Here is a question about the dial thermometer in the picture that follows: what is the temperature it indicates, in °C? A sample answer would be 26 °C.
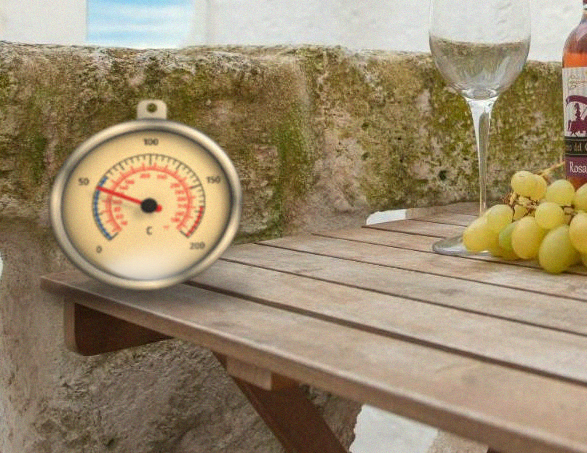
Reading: 50 °C
